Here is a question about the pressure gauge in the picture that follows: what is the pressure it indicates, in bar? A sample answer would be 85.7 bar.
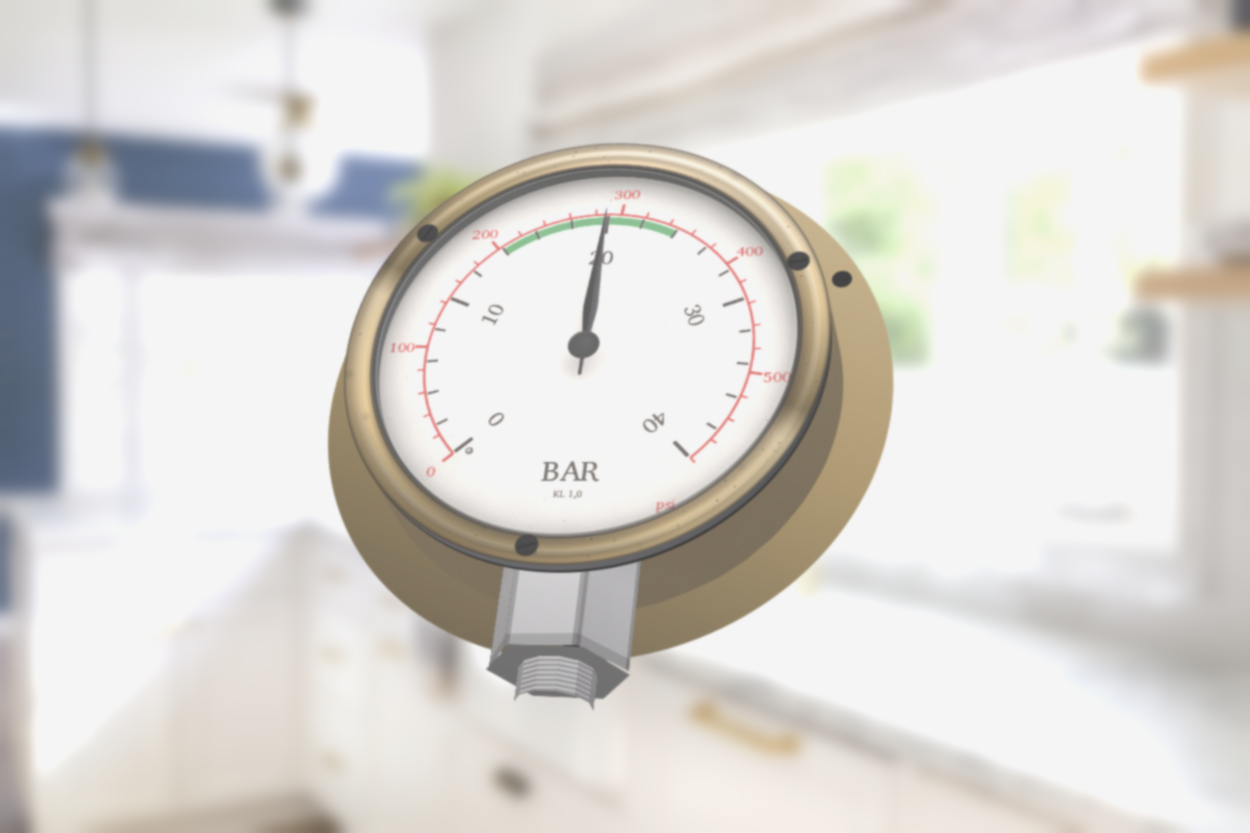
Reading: 20 bar
